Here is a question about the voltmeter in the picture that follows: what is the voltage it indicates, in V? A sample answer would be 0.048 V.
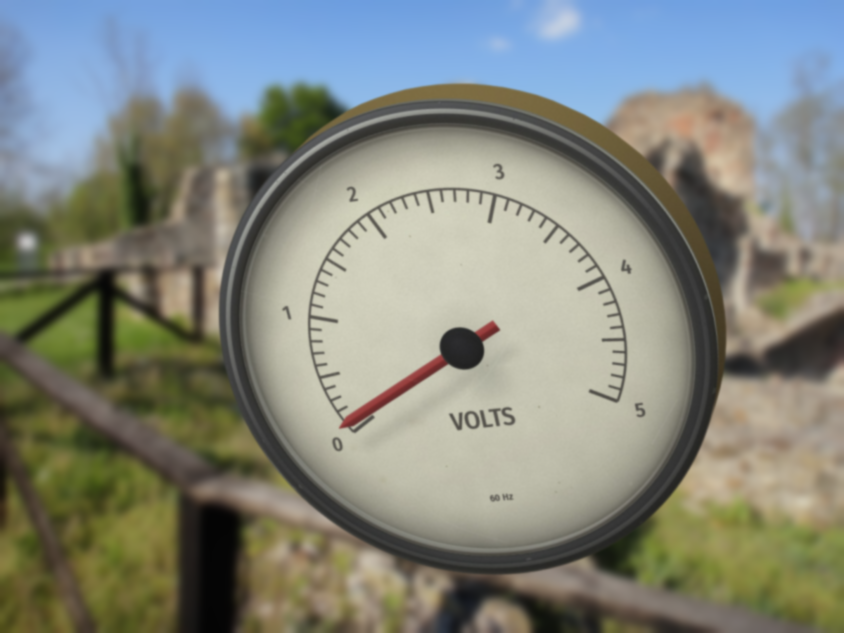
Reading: 0.1 V
